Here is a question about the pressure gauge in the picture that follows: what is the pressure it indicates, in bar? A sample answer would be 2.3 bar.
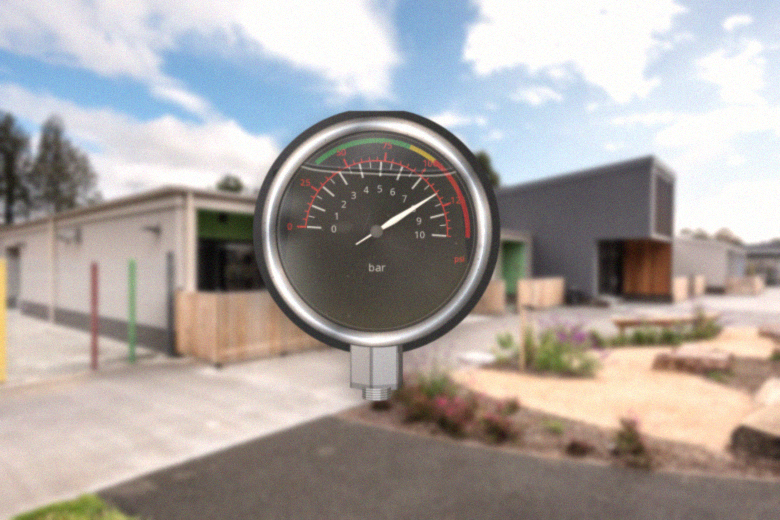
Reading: 8 bar
